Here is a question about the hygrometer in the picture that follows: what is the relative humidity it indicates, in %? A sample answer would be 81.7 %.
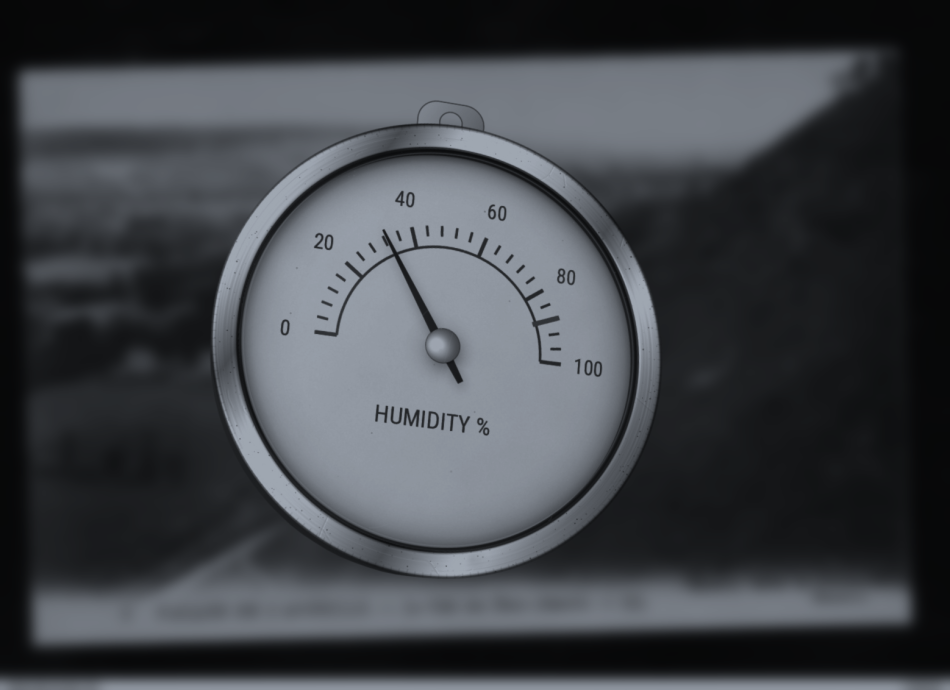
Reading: 32 %
